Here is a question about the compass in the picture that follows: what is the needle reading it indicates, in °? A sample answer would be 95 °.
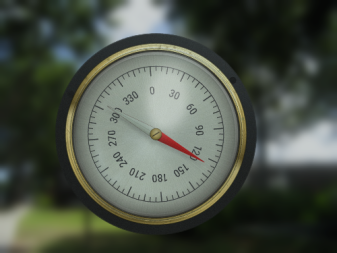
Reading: 125 °
